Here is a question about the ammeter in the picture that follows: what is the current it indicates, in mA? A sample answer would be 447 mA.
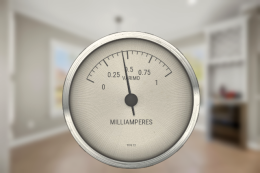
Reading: 0.45 mA
